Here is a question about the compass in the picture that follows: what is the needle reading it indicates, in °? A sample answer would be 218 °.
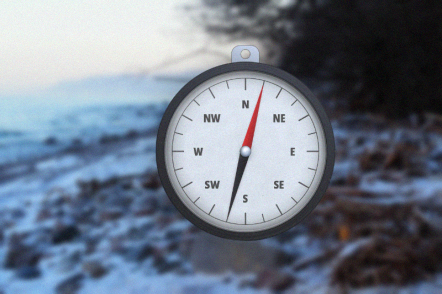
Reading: 15 °
